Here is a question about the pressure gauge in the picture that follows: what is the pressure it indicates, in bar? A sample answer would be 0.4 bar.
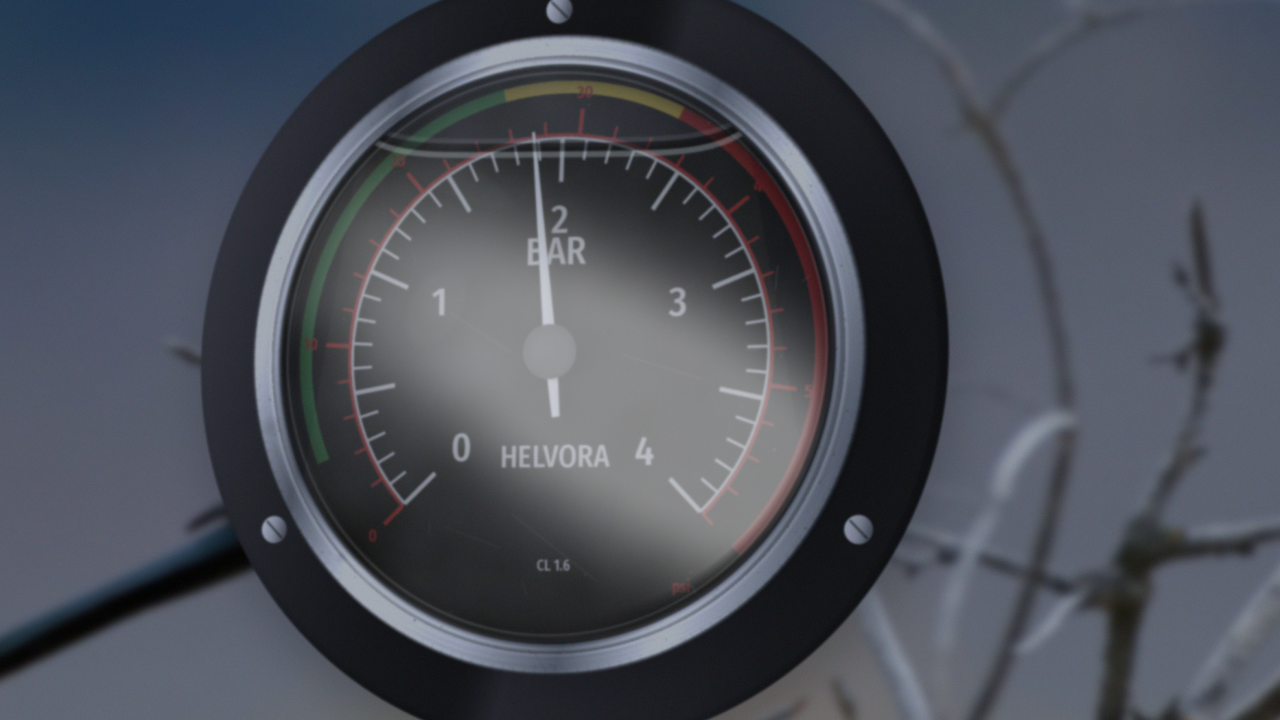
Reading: 1.9 bar
